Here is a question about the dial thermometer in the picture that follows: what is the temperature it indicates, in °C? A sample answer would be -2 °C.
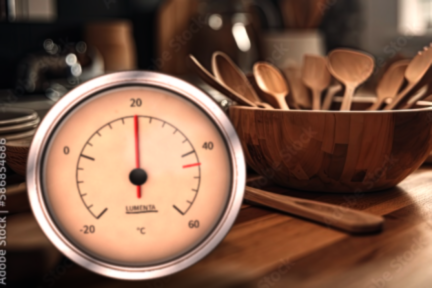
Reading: 20 °C
